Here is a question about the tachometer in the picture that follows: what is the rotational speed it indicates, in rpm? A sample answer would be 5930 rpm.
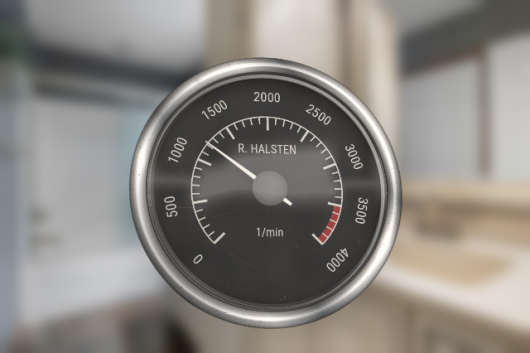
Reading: 1200 rpm
